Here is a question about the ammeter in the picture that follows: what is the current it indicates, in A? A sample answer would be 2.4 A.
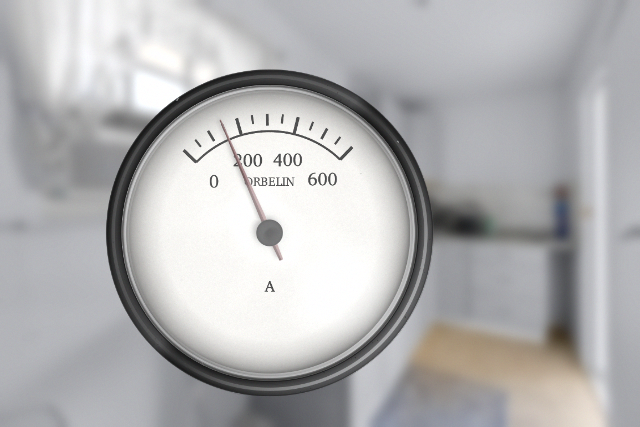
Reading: 150 A
